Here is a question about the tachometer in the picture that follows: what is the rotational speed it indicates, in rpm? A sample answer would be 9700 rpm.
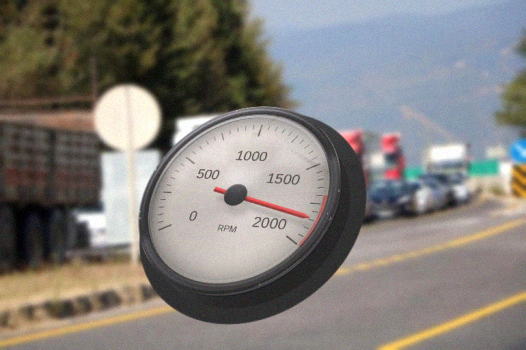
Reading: 1850 rpm
